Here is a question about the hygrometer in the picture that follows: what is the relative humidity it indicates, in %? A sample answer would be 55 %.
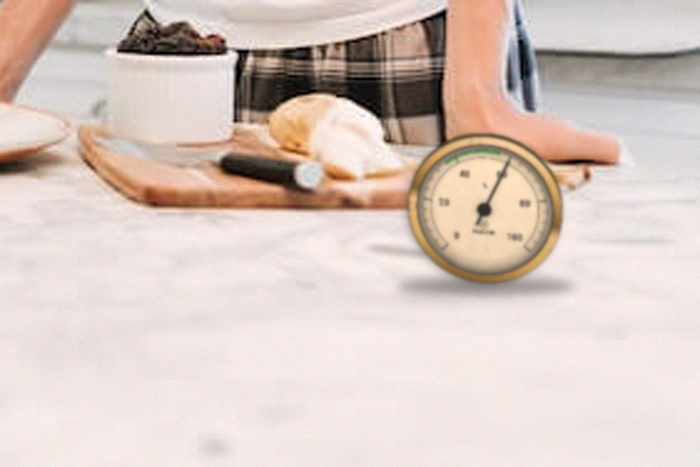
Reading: 60 %
